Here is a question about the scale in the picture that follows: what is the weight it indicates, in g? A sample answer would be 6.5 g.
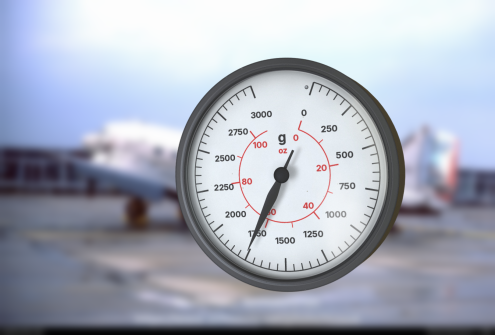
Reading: 1750 g
